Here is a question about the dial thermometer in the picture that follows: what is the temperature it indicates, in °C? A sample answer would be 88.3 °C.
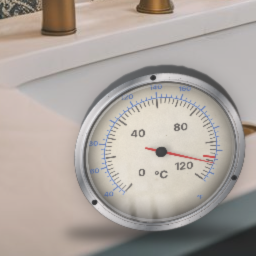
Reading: 110 °C
